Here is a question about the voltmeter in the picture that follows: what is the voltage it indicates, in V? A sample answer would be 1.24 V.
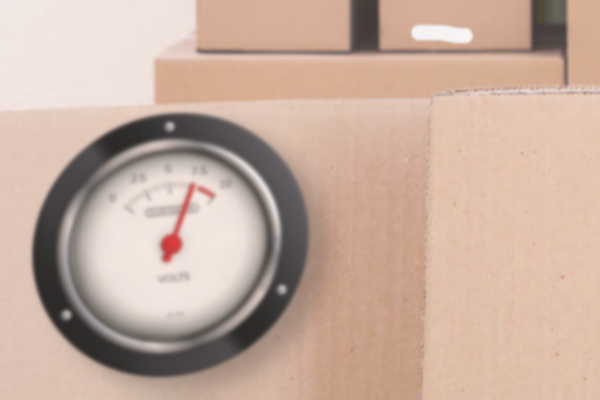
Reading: 7.5 V
